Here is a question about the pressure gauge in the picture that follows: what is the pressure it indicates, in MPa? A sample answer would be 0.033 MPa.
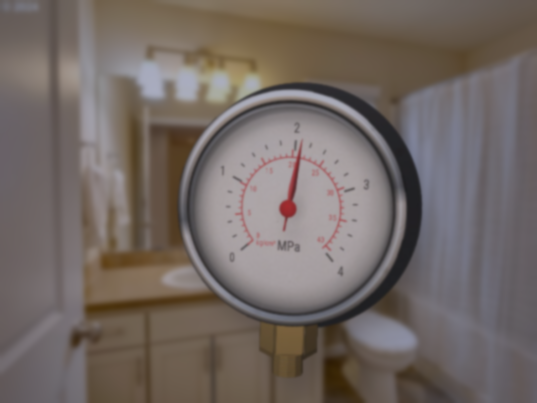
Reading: 2.1 MPa
